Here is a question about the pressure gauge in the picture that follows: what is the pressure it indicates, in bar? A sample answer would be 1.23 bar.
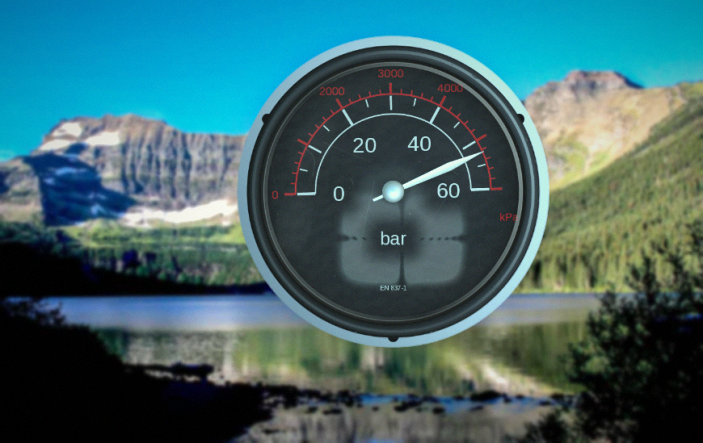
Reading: 52.5 bar
